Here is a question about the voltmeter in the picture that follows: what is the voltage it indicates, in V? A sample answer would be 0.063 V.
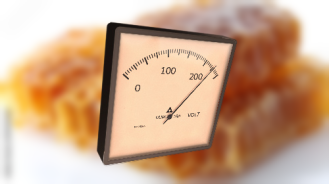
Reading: 225 V
